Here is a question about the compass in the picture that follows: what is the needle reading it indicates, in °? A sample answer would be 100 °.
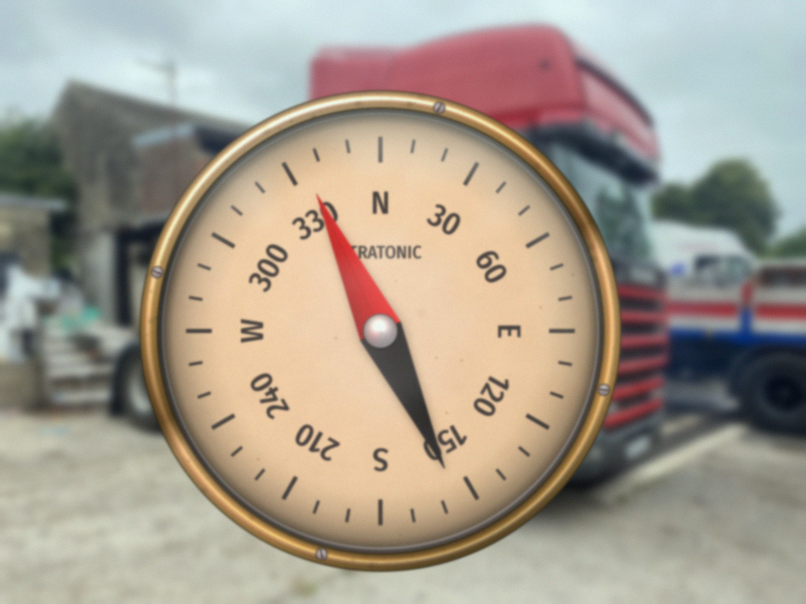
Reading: 335 °
